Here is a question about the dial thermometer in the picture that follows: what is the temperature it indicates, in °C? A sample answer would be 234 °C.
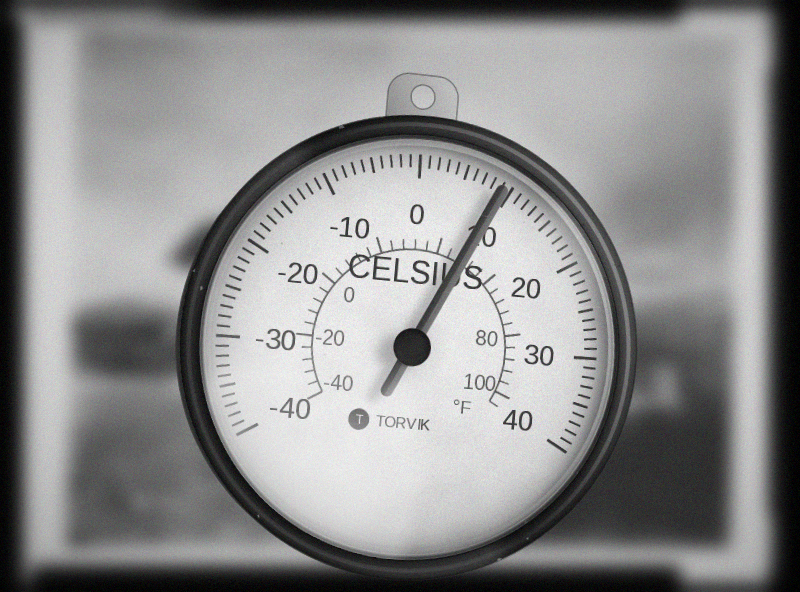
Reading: 9 °C
